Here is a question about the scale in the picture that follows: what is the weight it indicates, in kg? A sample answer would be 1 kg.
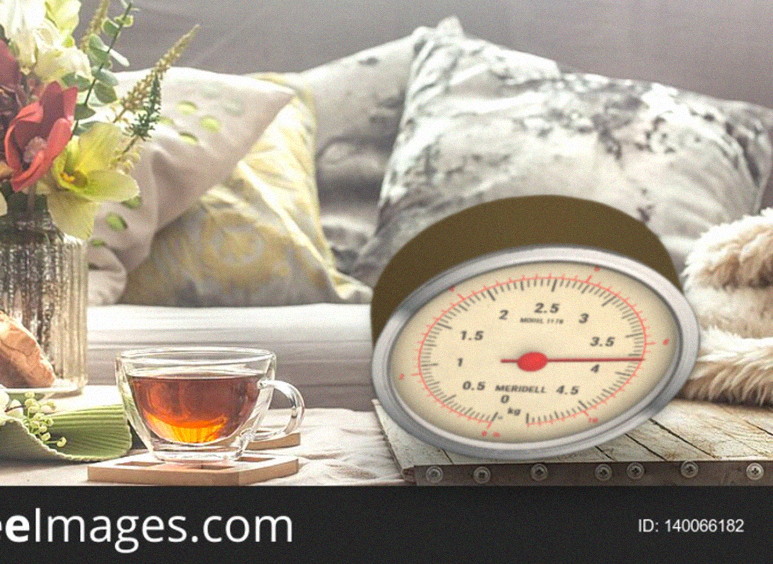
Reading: 3.75 kg
